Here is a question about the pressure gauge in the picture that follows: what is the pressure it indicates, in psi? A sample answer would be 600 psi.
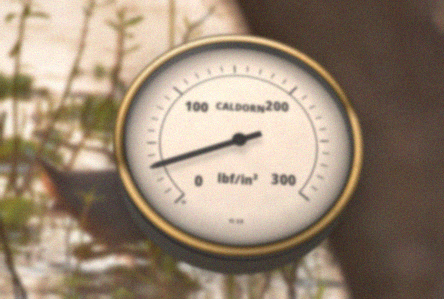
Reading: 30 psi
